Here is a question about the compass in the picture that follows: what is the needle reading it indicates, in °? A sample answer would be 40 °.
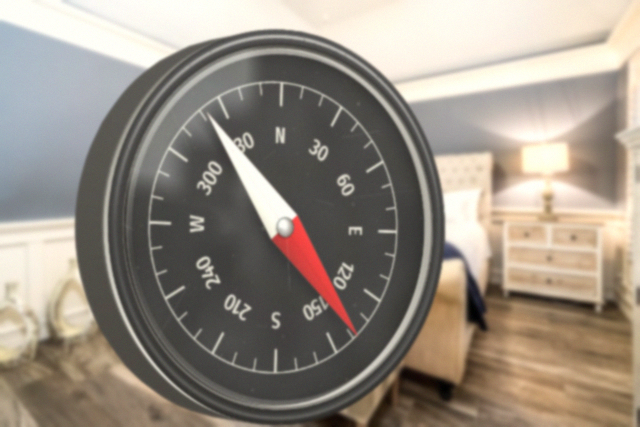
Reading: 140 °
